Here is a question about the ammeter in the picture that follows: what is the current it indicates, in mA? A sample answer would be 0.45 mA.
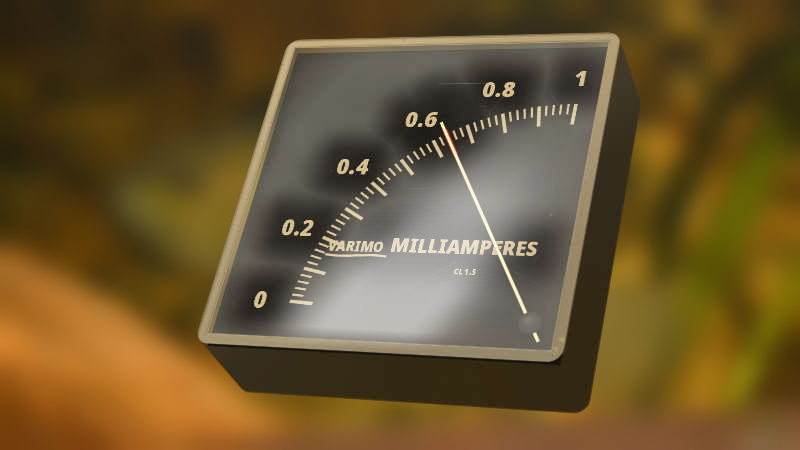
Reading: 0.64 mA
